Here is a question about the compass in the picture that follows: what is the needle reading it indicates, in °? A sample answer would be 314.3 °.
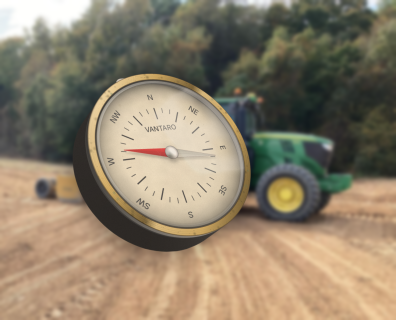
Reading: 280 °
